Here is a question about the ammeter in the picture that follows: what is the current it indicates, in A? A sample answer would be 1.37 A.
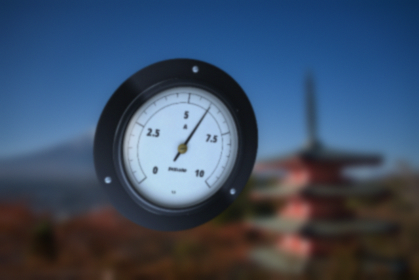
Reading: 6 A
